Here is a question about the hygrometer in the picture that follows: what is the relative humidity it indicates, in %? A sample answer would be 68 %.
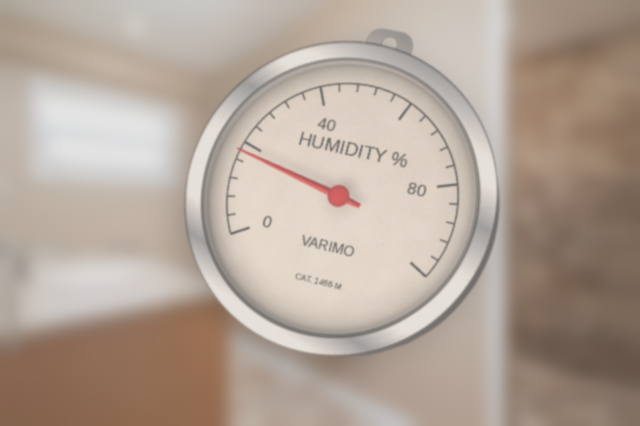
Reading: 18 %
